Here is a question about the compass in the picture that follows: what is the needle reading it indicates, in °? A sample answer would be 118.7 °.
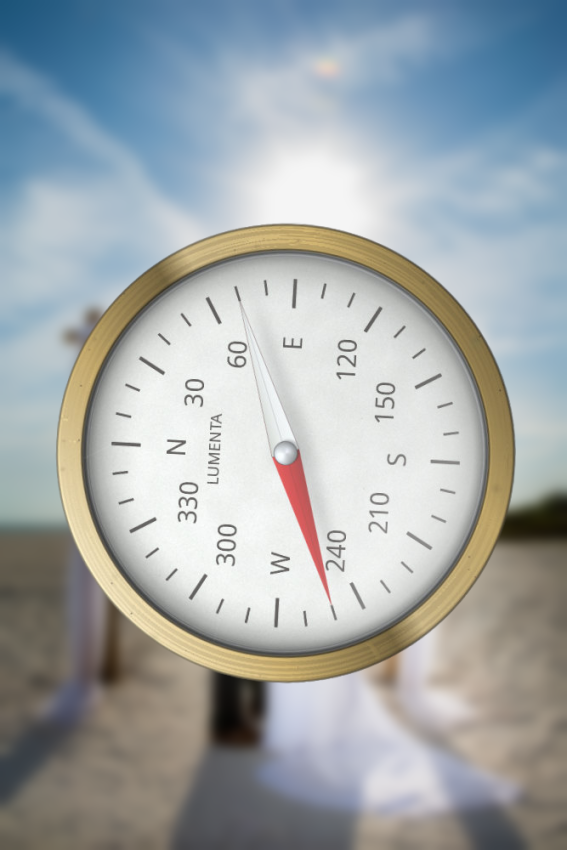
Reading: 250 °
